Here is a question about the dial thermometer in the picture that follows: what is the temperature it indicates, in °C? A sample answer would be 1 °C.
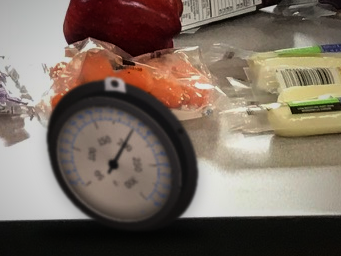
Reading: 200 °C
